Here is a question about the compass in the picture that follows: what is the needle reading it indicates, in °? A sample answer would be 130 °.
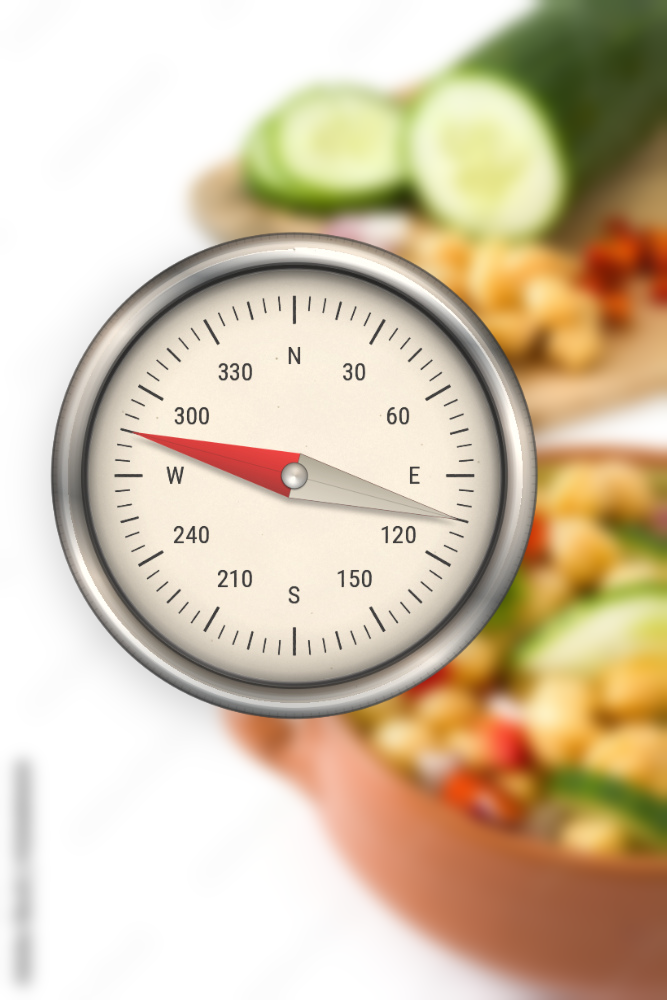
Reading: 285 °
